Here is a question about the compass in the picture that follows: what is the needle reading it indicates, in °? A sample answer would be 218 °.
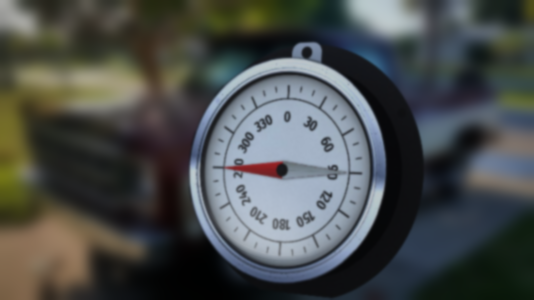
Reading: 270 °
